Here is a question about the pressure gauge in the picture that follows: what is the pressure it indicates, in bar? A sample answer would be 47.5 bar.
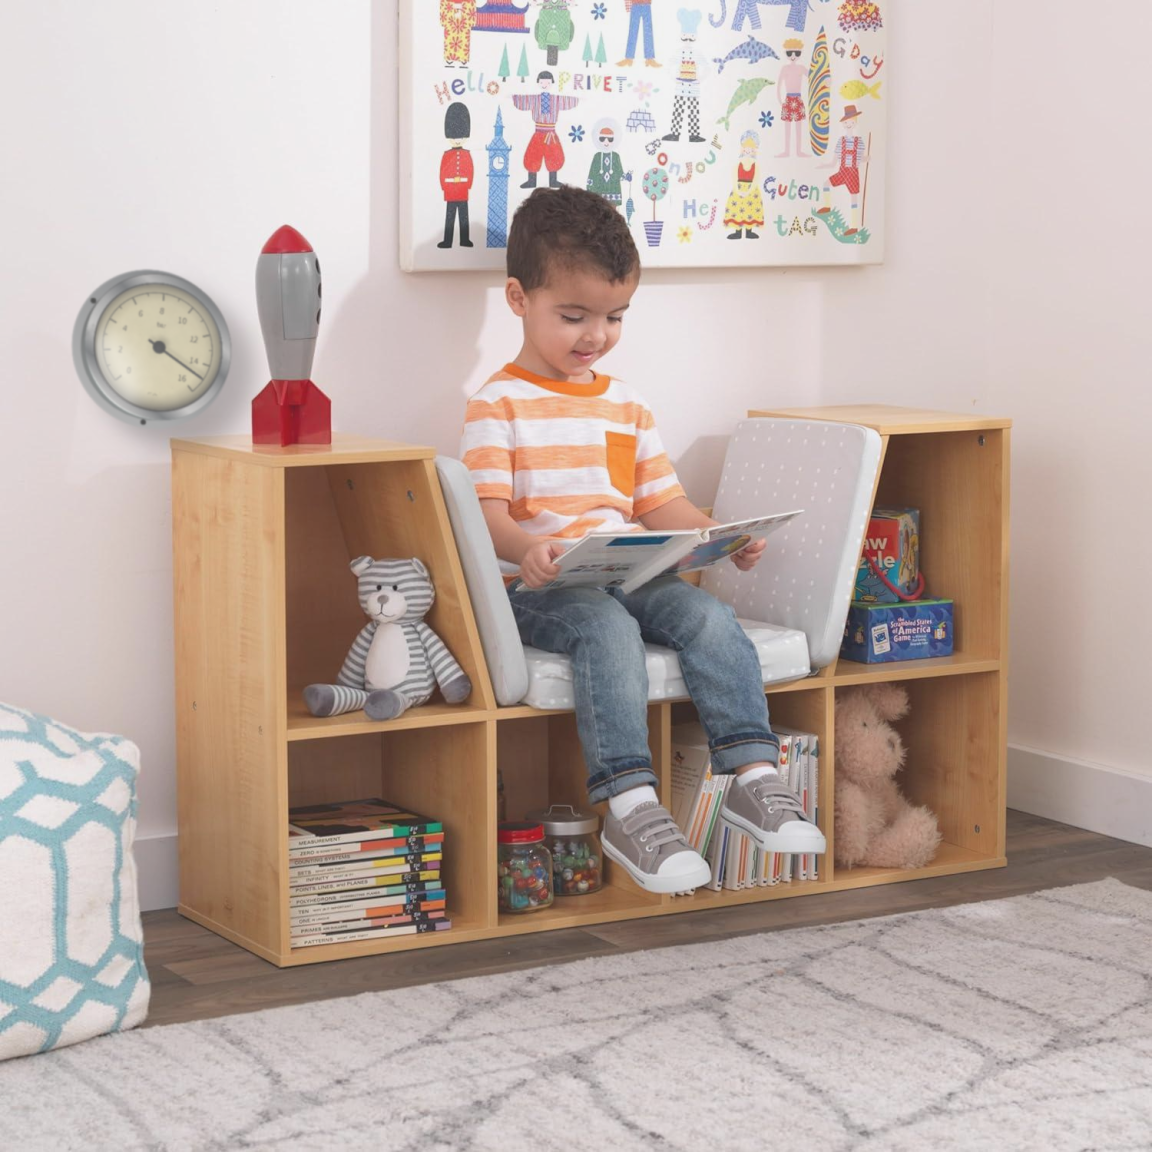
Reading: 15 bar
